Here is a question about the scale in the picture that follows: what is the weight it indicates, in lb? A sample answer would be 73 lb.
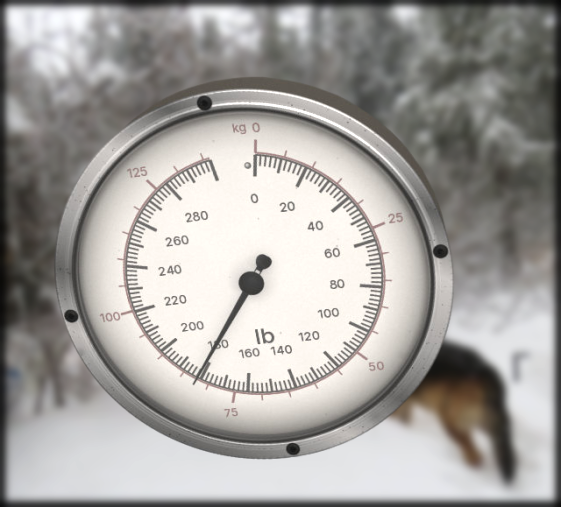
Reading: 182 lb
